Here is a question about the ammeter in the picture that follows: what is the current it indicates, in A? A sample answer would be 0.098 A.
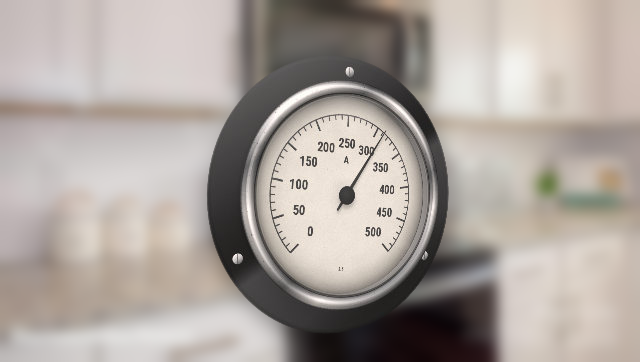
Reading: 310 A
